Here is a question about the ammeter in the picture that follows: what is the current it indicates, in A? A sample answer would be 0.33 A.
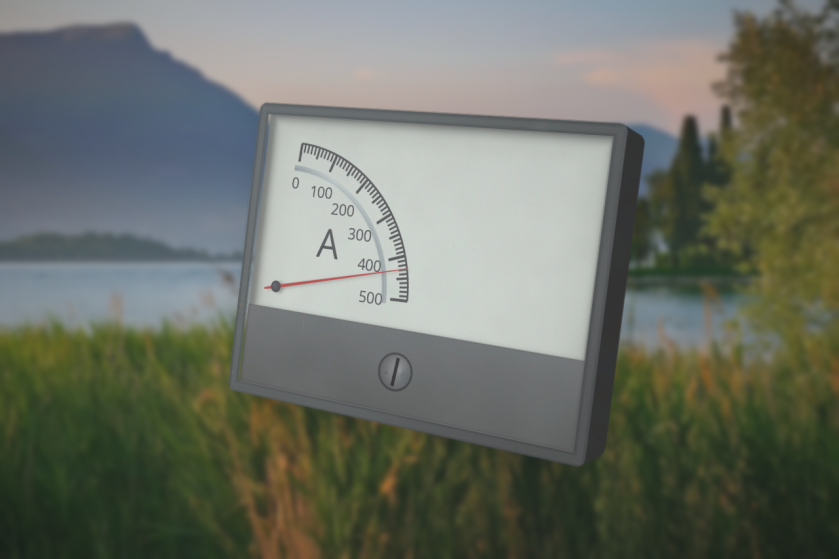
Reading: 430 A
